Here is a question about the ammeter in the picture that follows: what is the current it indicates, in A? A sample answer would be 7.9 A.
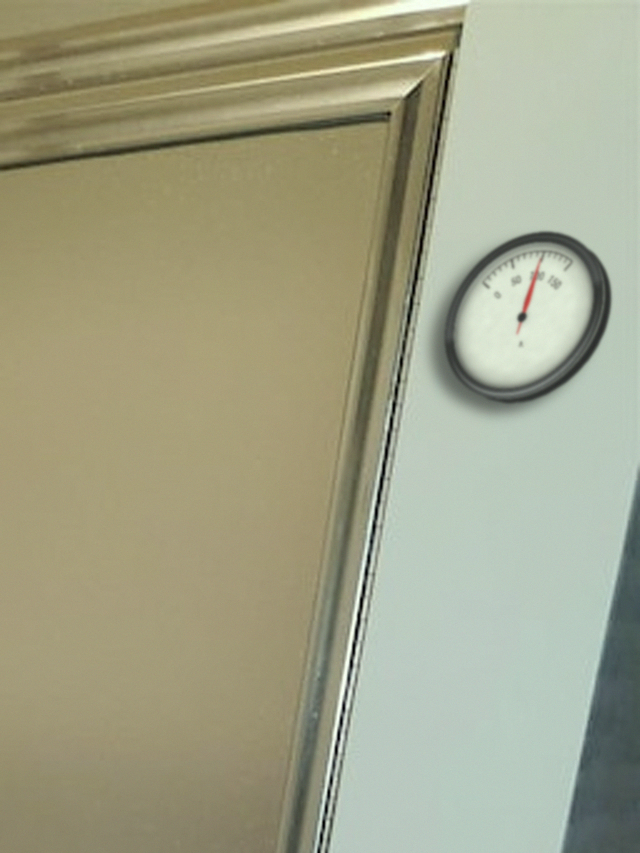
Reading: 100 A
